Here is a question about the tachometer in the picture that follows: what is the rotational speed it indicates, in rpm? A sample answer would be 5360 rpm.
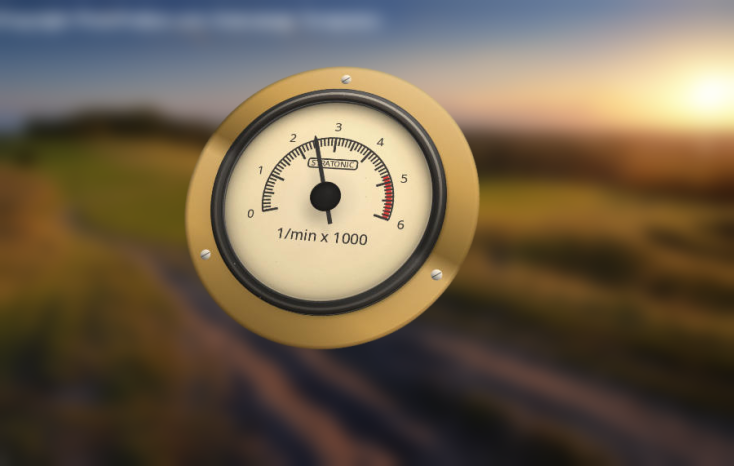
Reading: 2500 rpm
